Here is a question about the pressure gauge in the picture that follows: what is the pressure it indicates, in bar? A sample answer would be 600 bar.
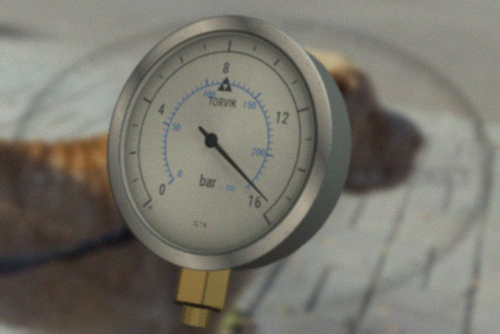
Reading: 15.5 bar
